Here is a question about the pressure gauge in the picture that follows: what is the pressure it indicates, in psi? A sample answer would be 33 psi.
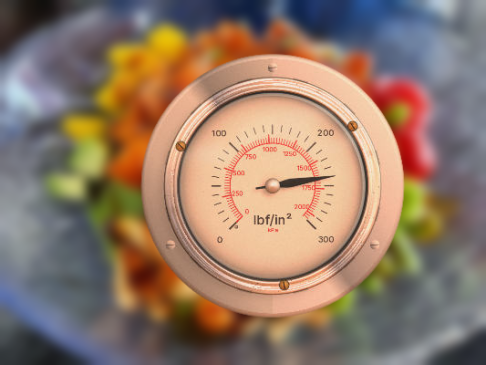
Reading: 240 psi
